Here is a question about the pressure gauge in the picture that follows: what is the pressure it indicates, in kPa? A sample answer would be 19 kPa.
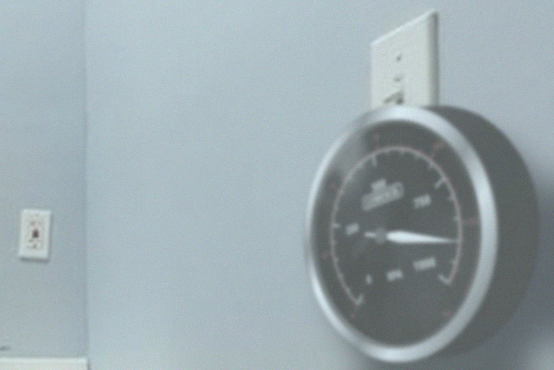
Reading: 900 kPa
